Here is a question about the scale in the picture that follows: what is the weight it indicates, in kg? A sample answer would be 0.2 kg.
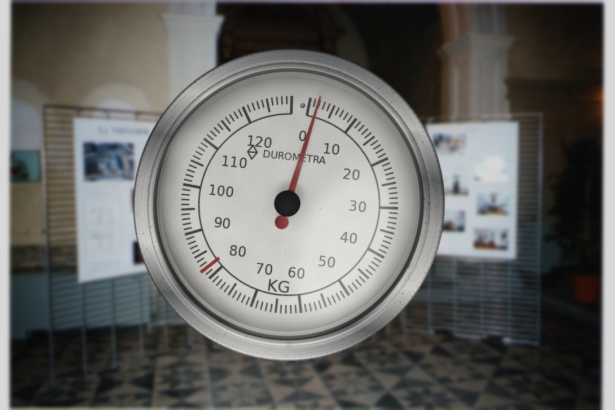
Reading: 2 kg
